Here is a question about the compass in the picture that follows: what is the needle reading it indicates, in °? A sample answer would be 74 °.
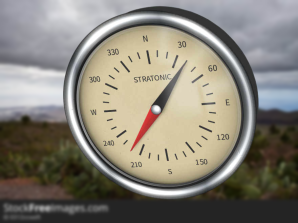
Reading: 220 °
